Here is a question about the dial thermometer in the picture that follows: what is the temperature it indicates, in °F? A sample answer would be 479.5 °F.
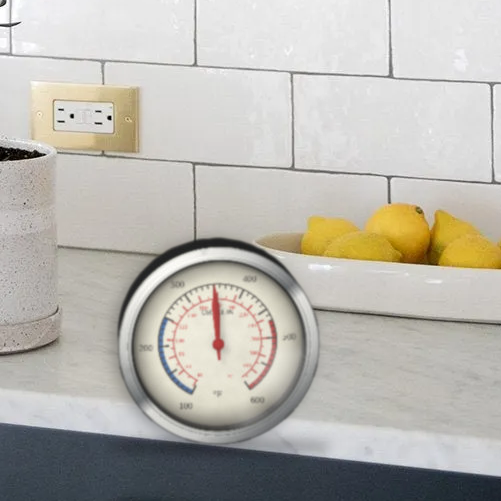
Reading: 350 °F
